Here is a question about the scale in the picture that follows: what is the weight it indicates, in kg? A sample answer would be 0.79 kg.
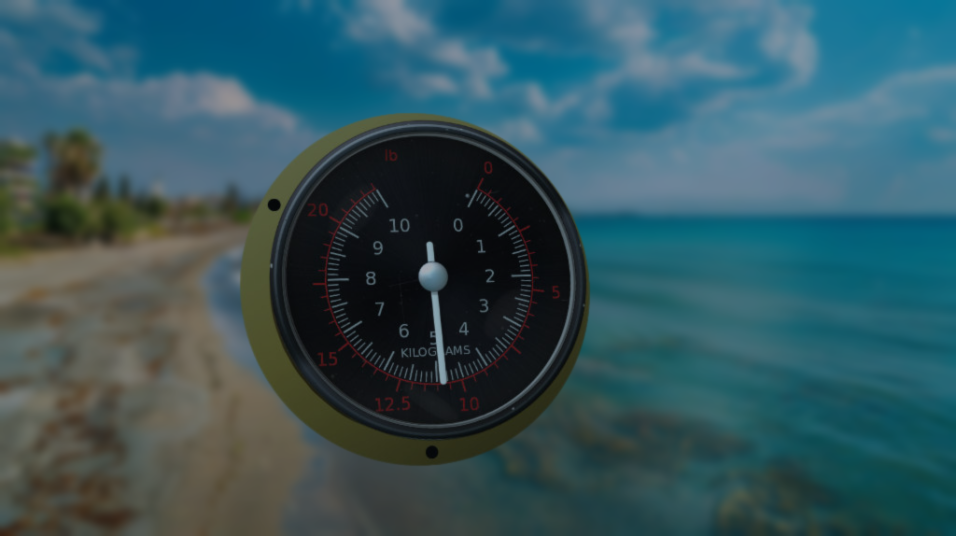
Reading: 4.9 kg
